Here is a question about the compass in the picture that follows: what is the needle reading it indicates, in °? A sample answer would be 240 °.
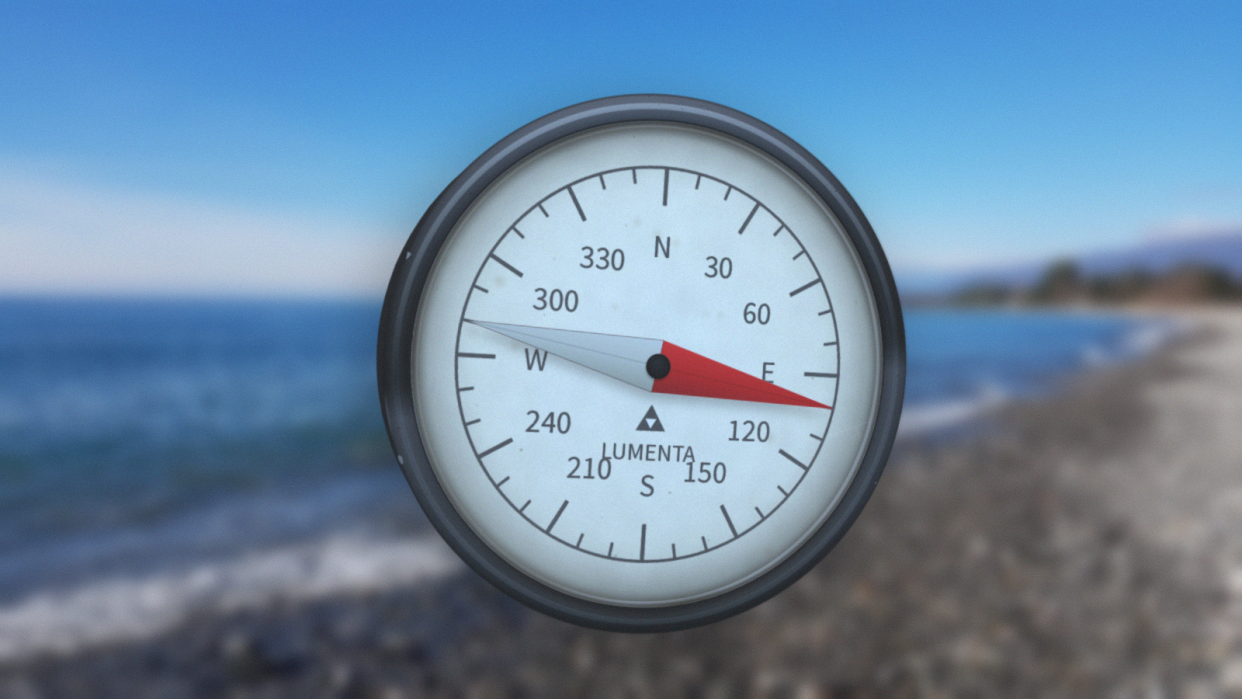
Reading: 100 °
